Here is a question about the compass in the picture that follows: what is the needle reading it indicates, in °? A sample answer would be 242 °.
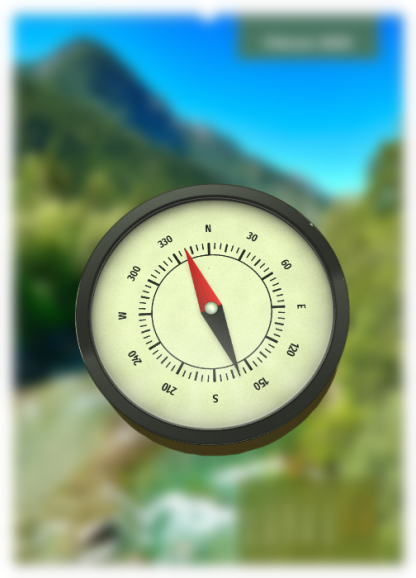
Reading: 340 °
